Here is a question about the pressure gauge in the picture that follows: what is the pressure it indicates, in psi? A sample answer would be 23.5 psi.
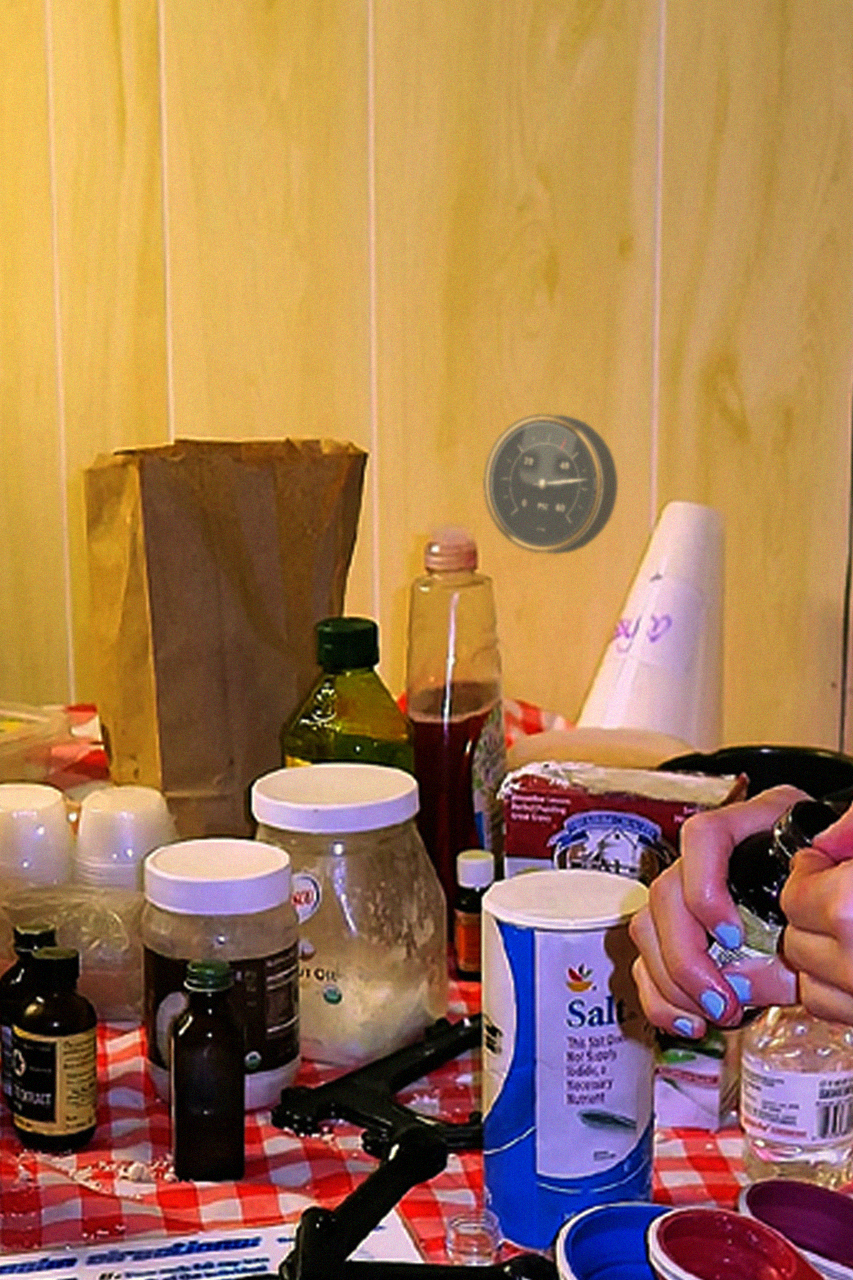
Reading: 47.5 psi
